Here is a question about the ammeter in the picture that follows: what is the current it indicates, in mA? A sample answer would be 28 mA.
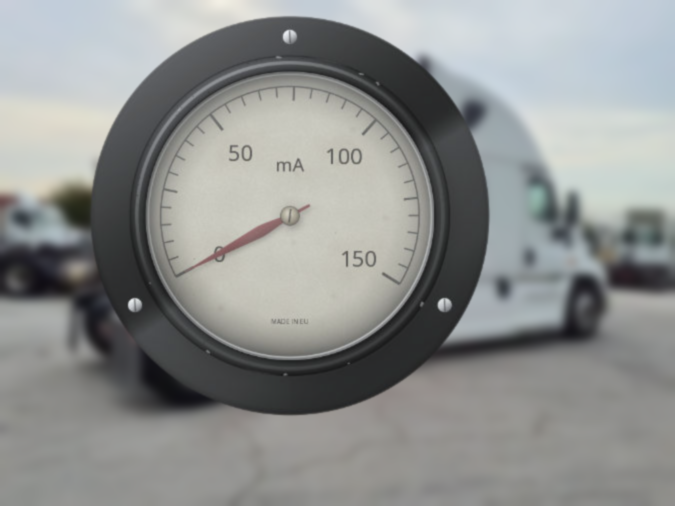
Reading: 0 mA
